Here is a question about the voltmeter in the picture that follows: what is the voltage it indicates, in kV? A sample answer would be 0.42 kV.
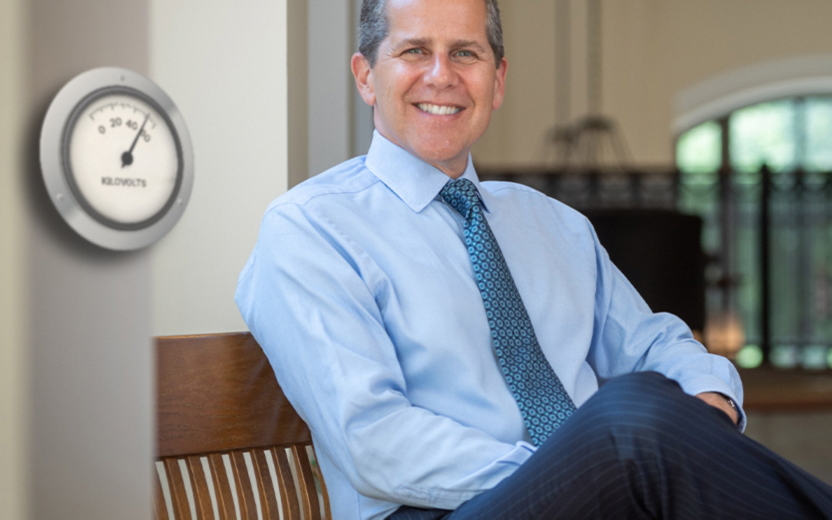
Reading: 50 kV
